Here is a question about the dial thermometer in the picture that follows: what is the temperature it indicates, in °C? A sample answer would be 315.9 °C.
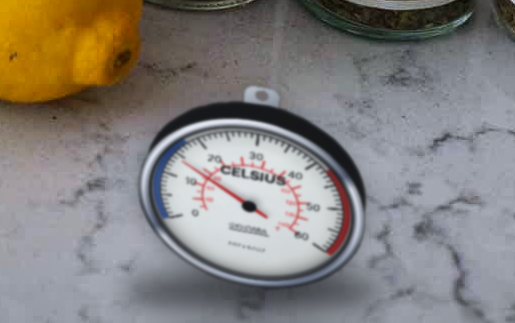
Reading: 15 °C
